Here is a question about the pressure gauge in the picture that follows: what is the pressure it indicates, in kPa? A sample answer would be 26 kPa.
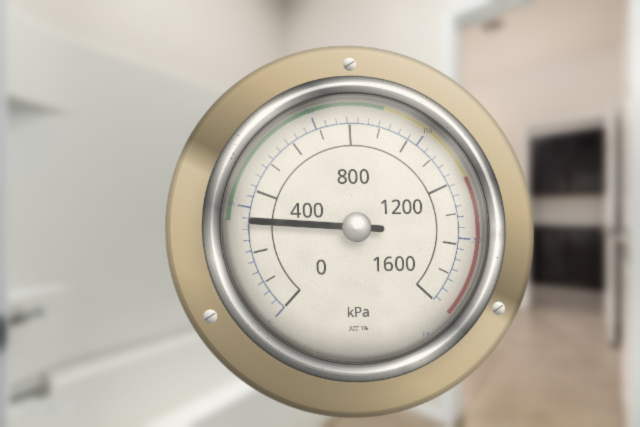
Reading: 300 kPa
